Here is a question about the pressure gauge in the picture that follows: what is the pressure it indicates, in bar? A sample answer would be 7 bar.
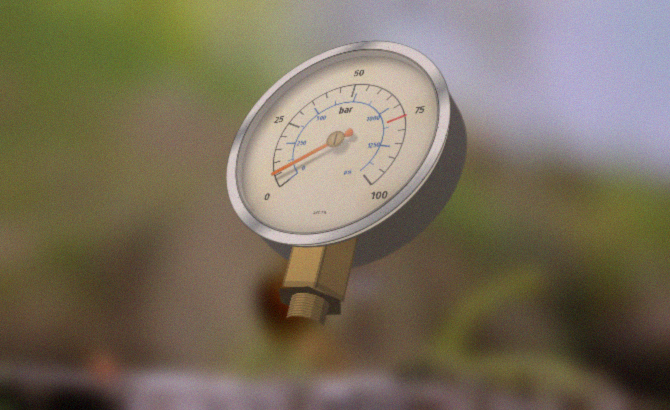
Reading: 5 bar
